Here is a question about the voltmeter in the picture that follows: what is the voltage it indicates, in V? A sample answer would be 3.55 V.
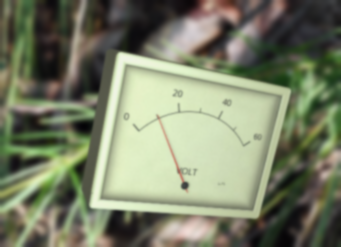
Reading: 10 V
